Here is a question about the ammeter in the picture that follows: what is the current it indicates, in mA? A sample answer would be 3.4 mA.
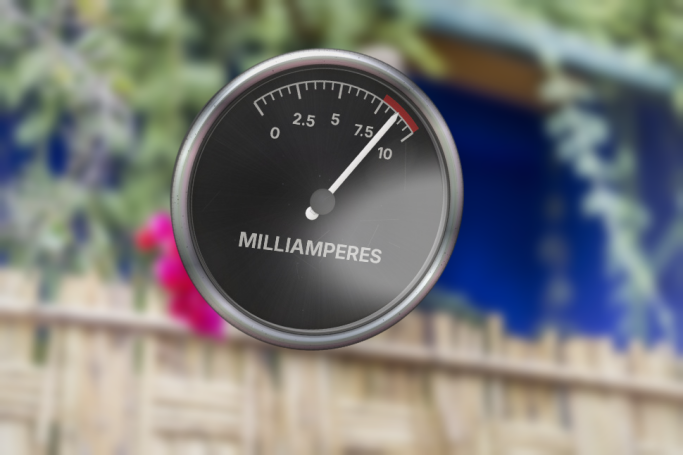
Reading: 8.5 mA
